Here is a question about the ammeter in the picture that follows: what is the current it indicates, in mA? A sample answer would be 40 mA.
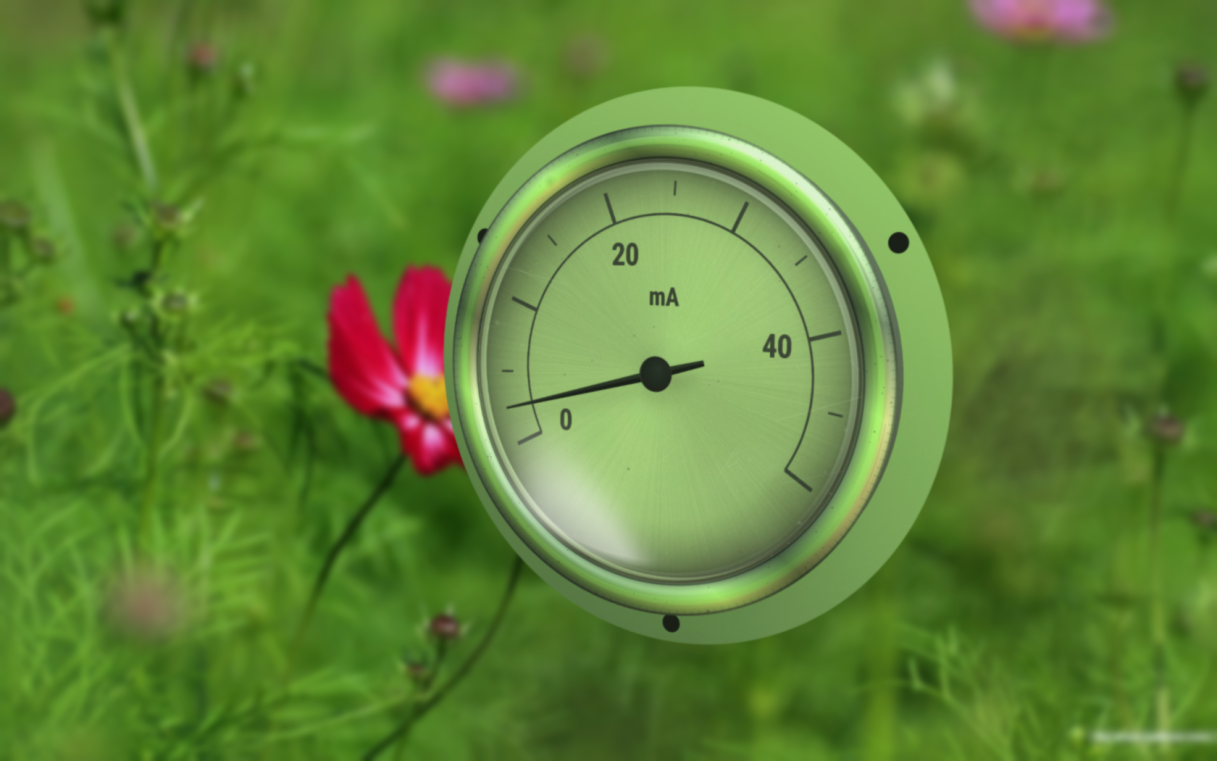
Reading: 2.5 mA
